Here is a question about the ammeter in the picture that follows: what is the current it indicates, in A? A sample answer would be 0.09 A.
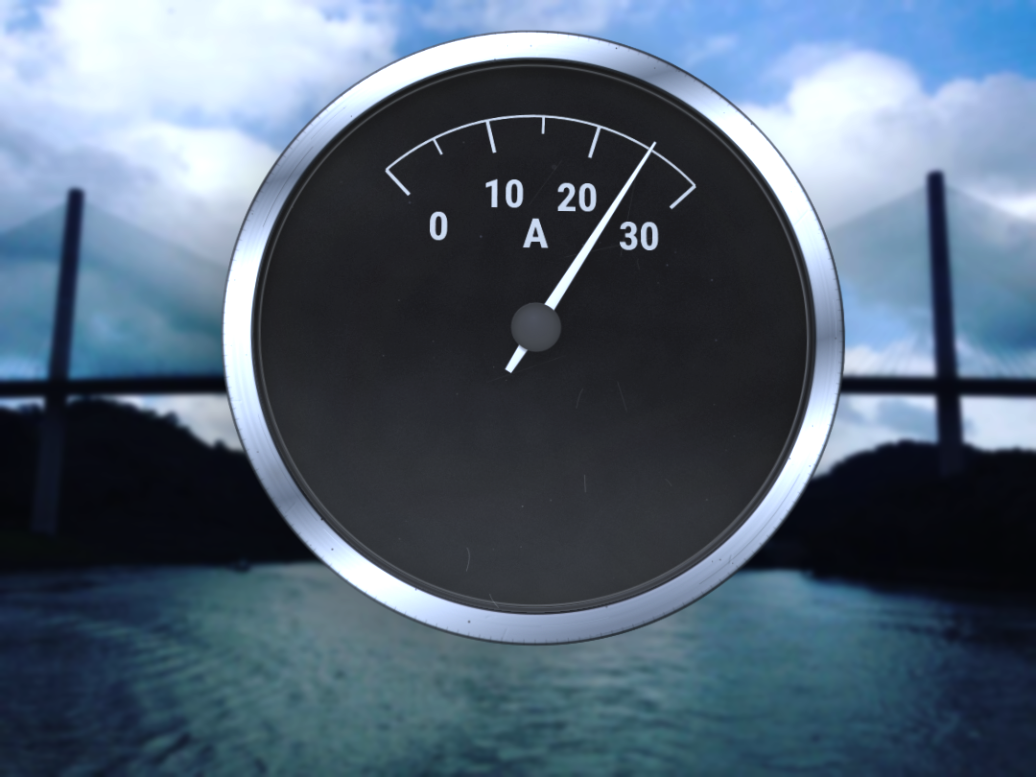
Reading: 25 A
